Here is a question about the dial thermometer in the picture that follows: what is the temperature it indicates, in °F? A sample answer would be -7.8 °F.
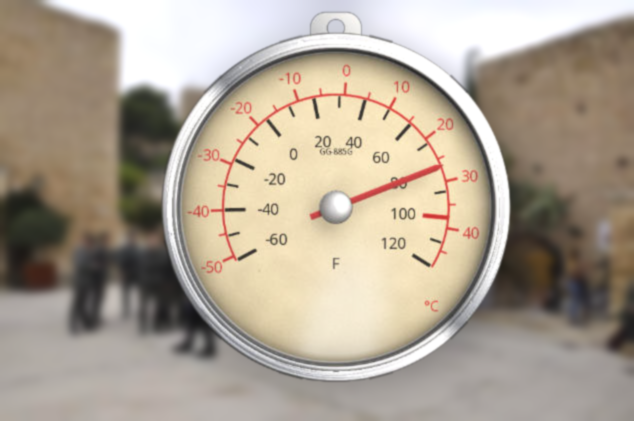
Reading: 80 °F
